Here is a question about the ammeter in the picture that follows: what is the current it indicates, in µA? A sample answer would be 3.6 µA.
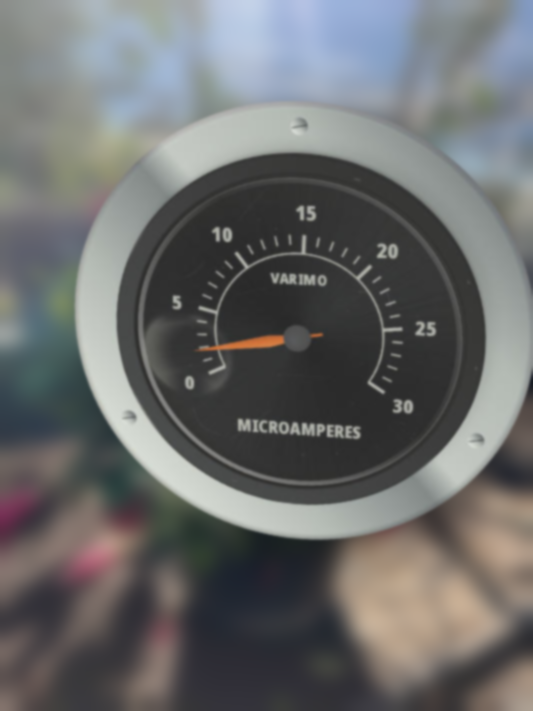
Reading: 2 µA
